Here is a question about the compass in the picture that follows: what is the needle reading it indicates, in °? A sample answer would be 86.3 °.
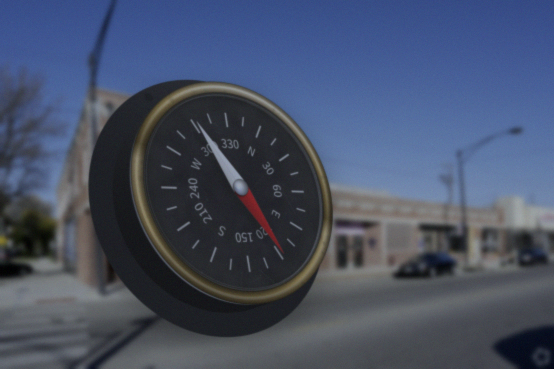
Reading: 120 °
